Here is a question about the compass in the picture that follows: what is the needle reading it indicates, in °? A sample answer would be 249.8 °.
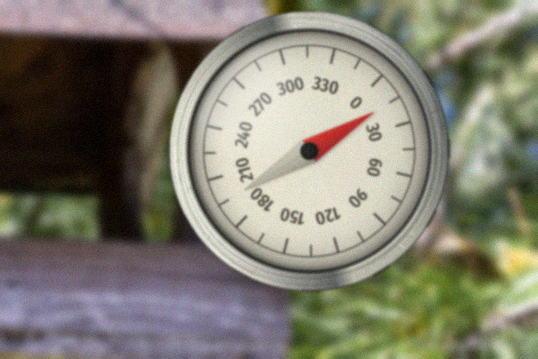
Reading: 15 °
